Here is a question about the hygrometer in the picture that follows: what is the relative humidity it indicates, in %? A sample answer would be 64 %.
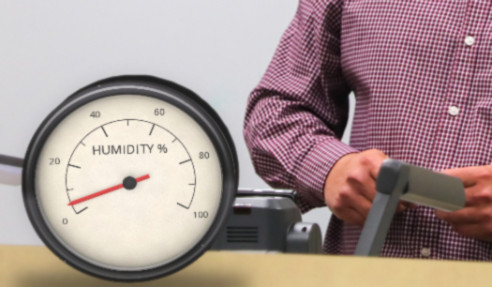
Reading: 5 %
